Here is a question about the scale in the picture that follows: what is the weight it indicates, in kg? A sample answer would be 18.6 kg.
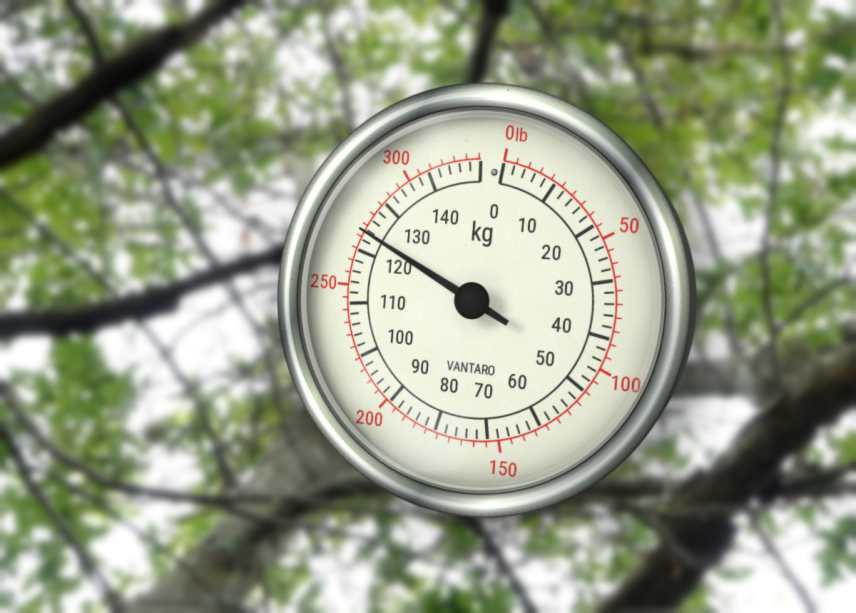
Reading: 124 kg
